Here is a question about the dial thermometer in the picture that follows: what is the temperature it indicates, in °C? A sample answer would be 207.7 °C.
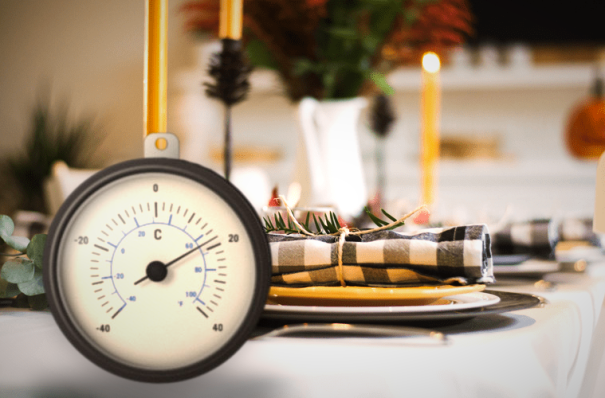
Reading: 18 °C
